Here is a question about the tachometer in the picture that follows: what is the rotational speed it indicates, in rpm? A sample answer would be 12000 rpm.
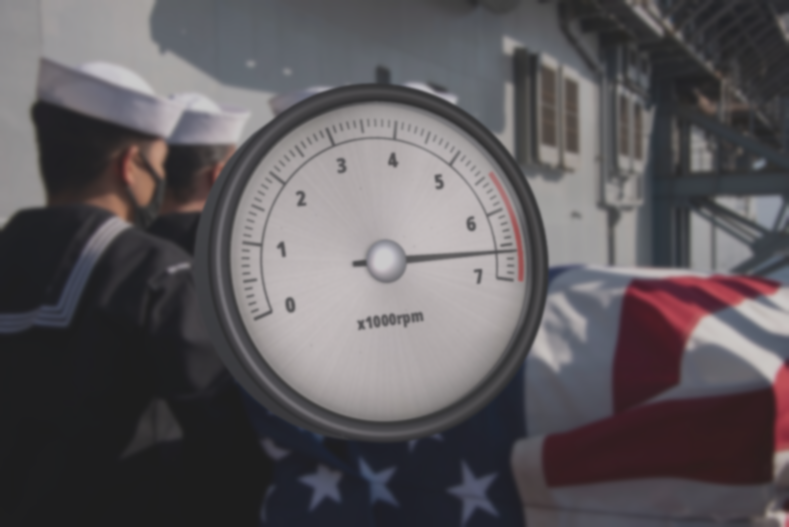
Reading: 6600 rpm
